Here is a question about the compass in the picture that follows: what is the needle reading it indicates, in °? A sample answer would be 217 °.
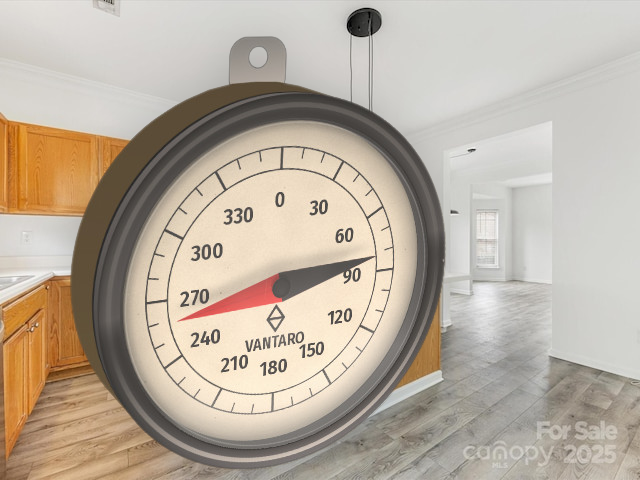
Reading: 260 °
